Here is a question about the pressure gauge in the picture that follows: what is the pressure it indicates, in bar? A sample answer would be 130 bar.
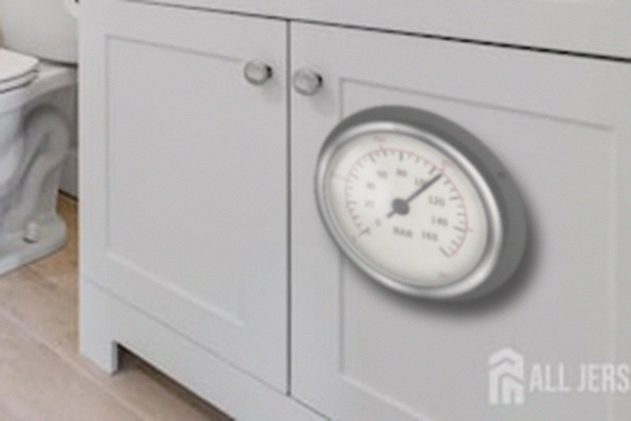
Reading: 105 bar
